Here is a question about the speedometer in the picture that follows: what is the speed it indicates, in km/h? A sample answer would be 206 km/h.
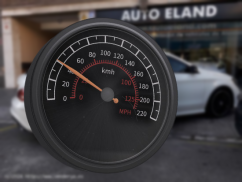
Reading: 40 km/h
